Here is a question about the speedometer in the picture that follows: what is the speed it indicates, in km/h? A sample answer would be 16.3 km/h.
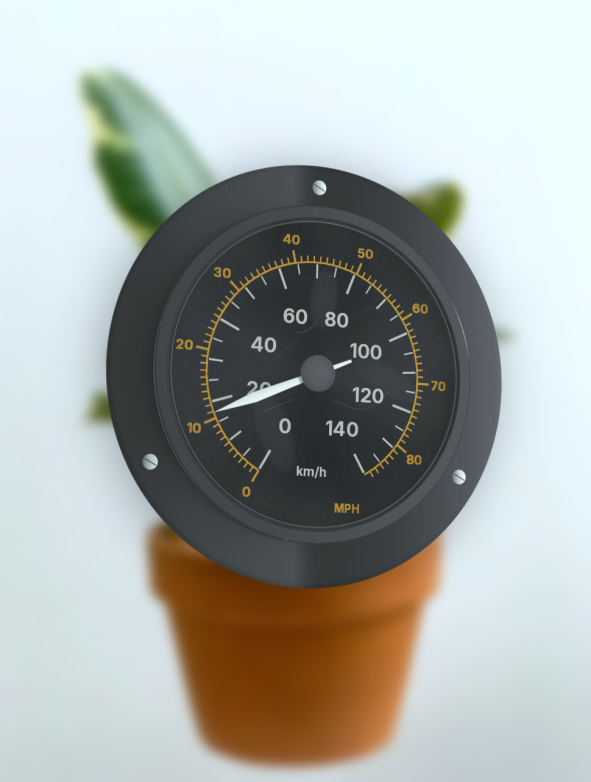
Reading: 17.5 km/h
